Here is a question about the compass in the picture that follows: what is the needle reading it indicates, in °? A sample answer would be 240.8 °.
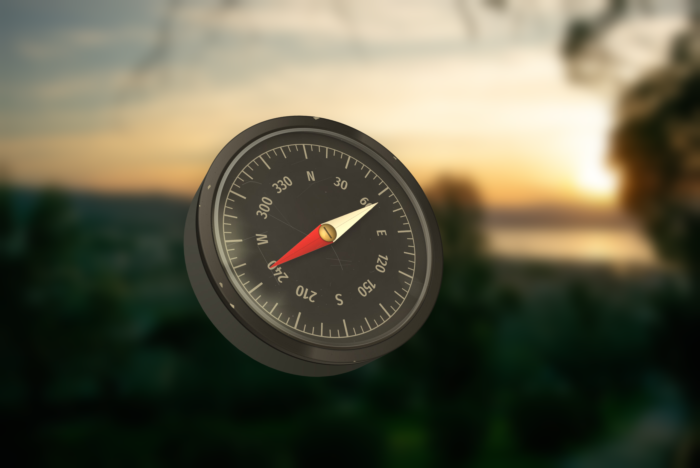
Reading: 245 °
